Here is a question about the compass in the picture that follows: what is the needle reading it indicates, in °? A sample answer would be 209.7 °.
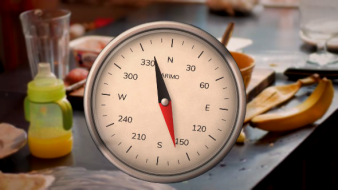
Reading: 160 °
